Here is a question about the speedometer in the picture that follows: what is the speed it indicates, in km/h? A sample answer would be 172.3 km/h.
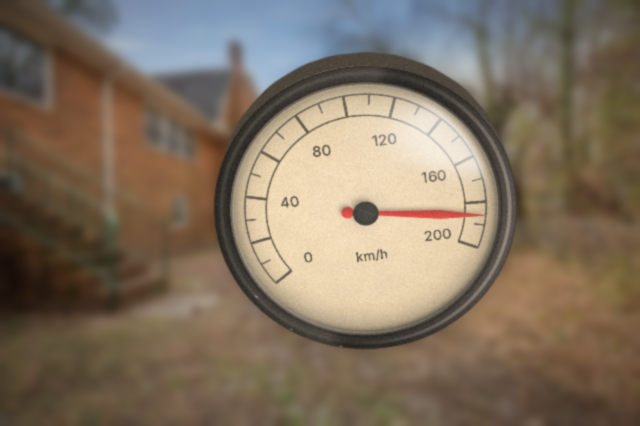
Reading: 185 km/h
